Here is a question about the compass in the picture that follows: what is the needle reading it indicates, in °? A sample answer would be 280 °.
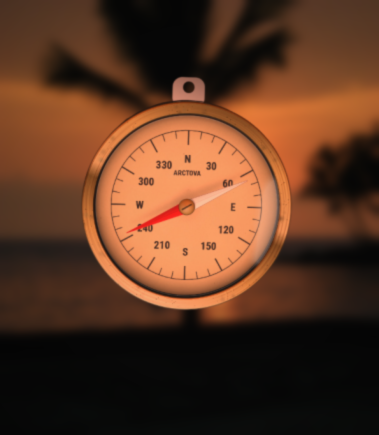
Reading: 245 °
